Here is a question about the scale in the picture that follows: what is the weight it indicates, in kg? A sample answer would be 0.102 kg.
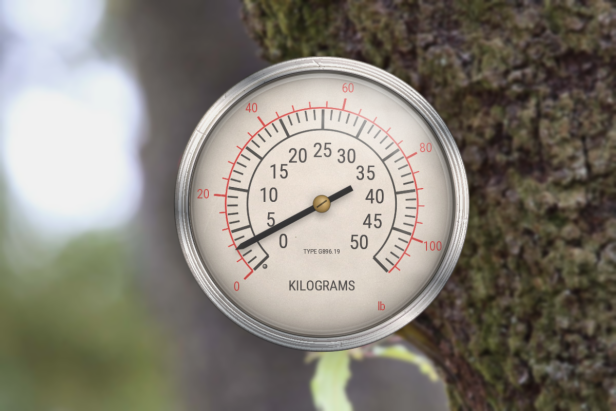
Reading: 3 kg
